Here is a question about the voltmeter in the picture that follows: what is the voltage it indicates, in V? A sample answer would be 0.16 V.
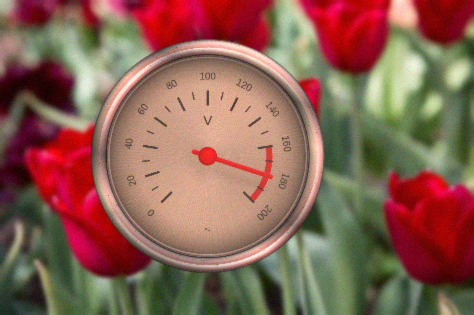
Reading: 180 V
